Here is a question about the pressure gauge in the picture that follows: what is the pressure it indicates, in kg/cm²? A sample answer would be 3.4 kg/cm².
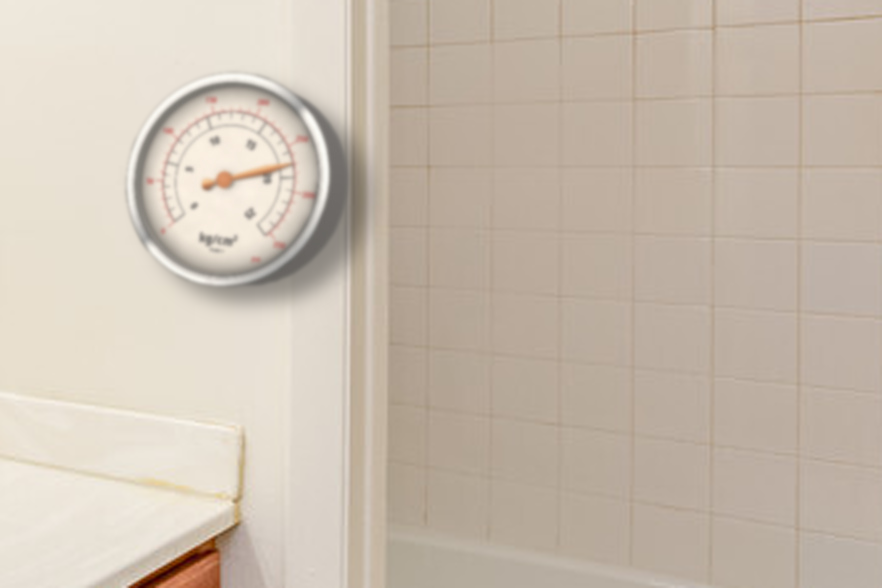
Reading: 19 kg/cm²
